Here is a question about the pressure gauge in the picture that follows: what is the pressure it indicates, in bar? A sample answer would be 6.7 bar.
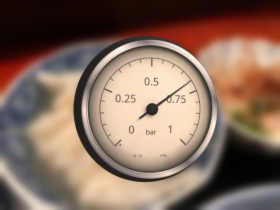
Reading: 0.7 bar
